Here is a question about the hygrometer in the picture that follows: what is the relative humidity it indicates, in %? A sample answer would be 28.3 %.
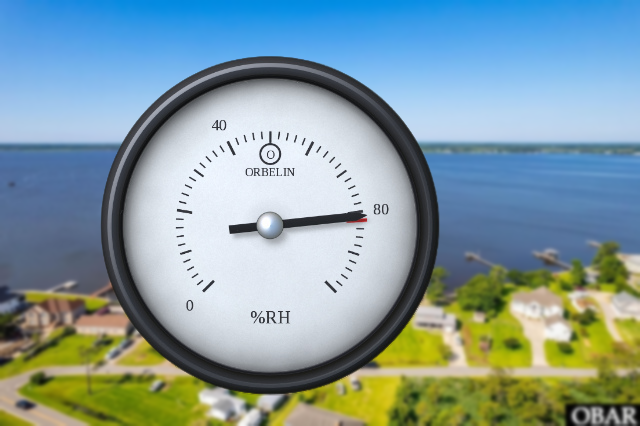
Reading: 81 %
